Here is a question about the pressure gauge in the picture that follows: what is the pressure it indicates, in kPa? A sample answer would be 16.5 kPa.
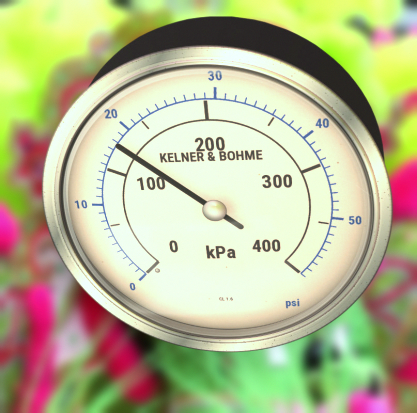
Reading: 125 kPa
